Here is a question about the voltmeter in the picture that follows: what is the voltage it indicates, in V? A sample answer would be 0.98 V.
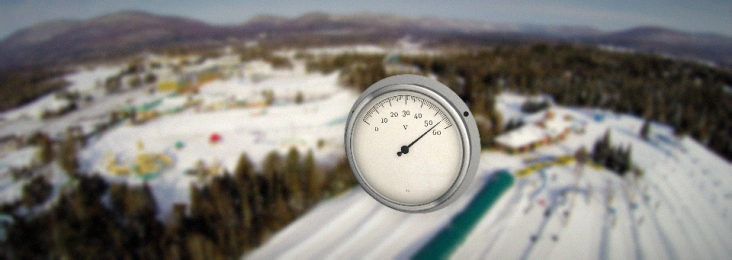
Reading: 55 V
